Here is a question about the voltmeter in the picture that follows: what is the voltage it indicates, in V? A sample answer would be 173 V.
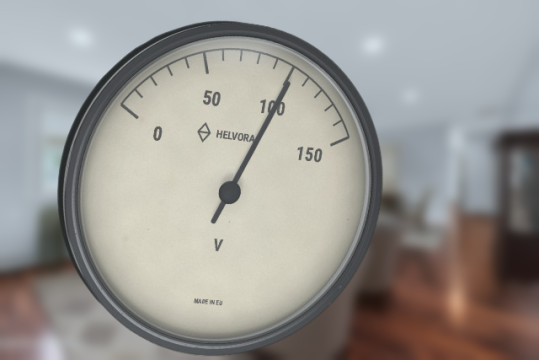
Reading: 100 V
